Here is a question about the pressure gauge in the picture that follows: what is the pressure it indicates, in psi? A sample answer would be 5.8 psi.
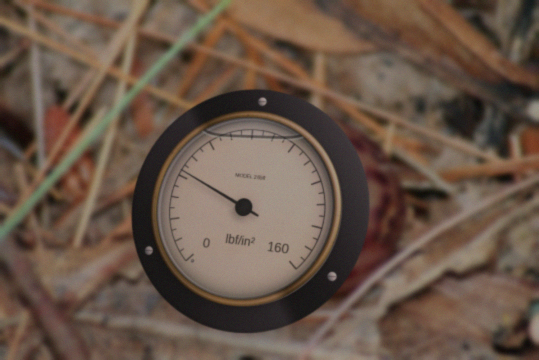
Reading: 42.5 psi
